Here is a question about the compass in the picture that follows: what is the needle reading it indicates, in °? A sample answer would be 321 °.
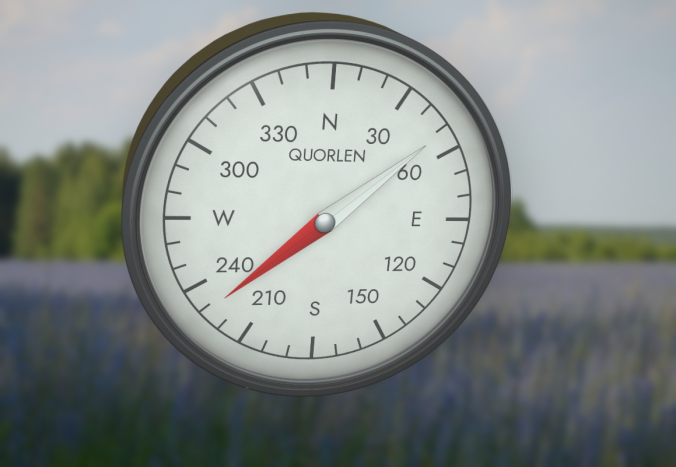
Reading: 230 °
